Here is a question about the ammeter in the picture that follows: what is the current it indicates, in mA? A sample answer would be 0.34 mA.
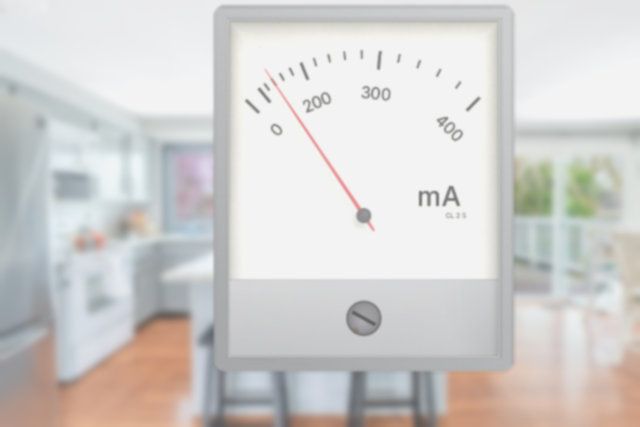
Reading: 140 mA
